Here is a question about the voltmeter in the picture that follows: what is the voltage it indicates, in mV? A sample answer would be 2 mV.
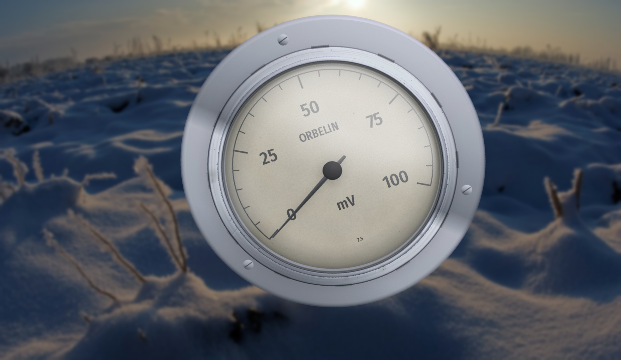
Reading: 0 mV
